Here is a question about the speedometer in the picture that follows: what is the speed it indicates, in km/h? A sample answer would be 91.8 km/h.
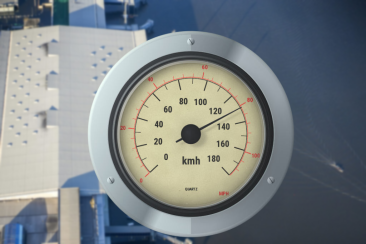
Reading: 130 km/h
